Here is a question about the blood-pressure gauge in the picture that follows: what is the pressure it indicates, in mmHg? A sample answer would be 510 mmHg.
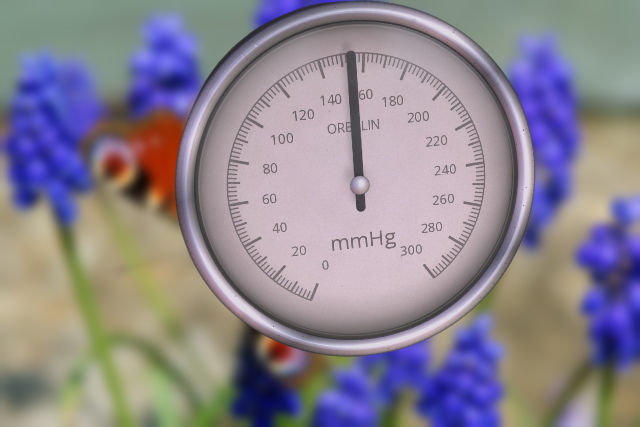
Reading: 154 mmHg
